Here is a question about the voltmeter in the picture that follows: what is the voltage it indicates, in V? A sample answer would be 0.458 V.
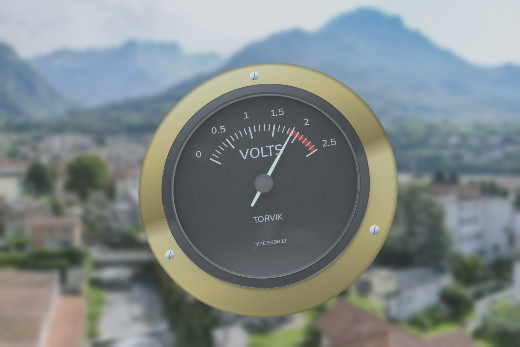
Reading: 1.9 V
